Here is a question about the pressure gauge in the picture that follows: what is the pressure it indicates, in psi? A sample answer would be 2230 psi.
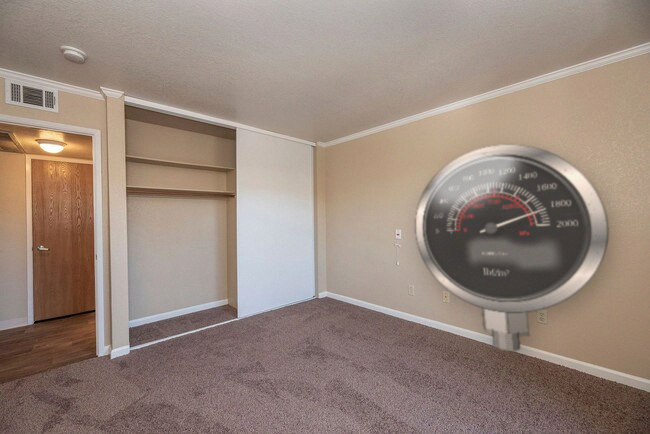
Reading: 1800 psi
